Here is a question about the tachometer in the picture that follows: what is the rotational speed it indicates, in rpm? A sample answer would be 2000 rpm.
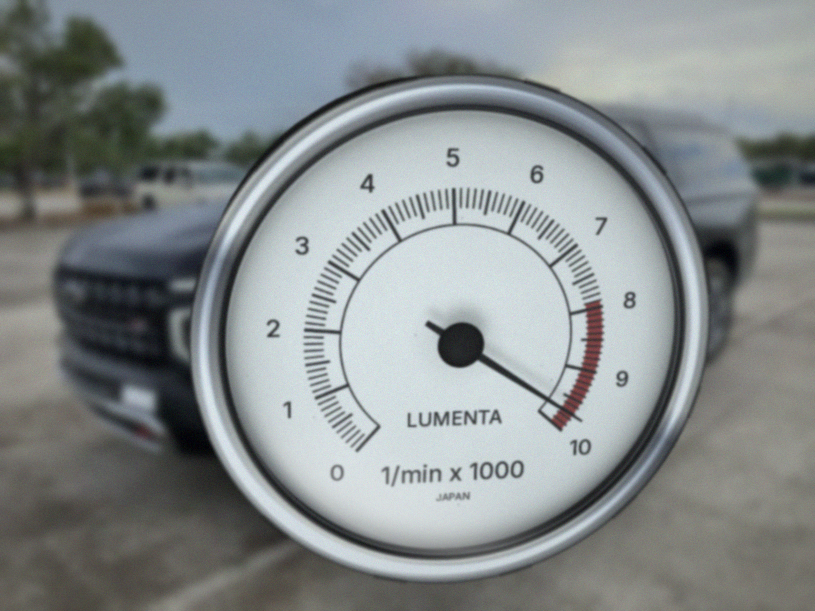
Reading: 9700 rpm
